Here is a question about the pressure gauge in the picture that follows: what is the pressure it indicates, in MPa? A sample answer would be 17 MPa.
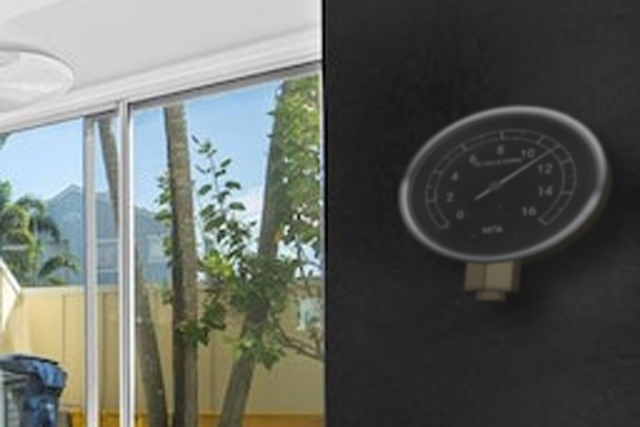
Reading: 11 MPa
